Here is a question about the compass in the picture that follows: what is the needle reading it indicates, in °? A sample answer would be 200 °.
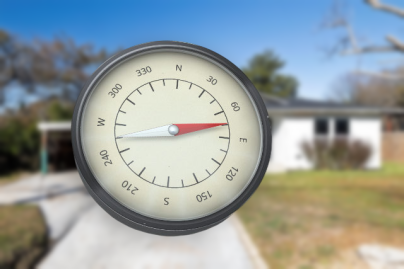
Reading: 75 °
